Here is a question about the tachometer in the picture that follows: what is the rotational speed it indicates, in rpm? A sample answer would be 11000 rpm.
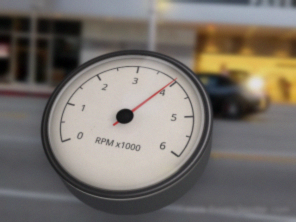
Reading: 4000 rpm
